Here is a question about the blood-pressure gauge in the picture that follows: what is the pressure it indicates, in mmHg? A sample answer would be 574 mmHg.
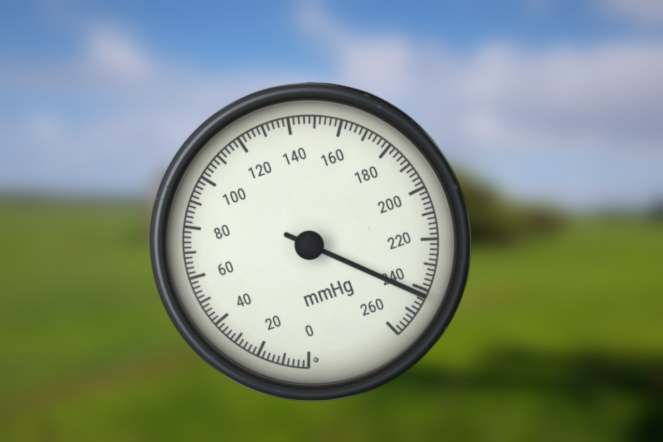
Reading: 242 mmHg
